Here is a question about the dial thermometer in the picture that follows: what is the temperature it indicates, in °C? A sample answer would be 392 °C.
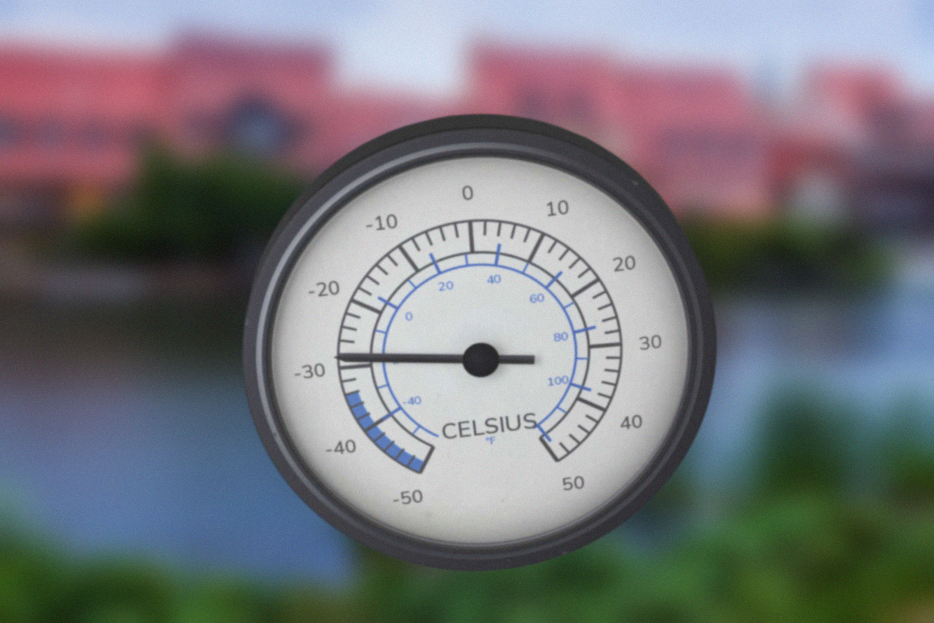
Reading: -28 °C
